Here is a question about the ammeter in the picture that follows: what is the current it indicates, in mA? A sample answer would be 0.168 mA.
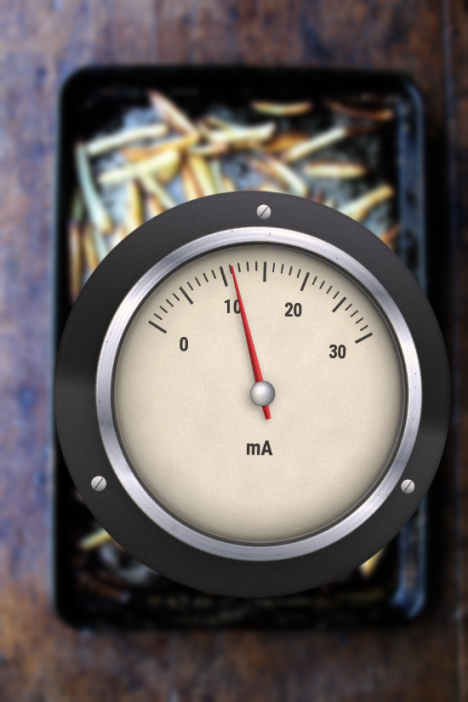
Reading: 11 mA
